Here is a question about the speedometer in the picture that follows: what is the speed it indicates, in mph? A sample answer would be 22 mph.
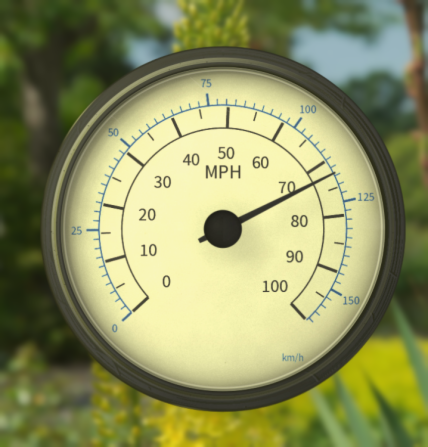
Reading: 72.5 mph
